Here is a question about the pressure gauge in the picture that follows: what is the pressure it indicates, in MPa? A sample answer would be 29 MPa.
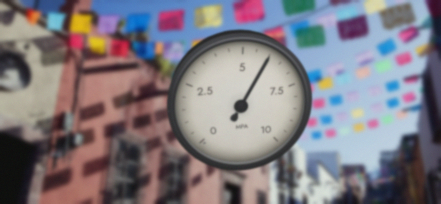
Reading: 6 MPa
